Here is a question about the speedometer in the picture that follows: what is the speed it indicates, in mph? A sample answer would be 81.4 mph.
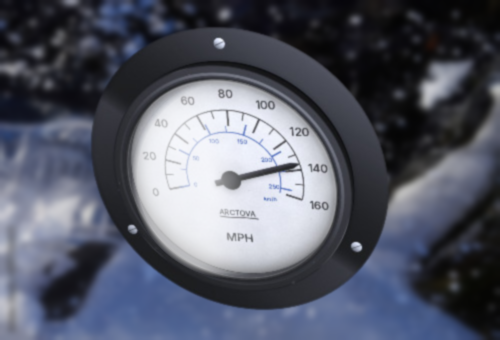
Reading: 135 mph
